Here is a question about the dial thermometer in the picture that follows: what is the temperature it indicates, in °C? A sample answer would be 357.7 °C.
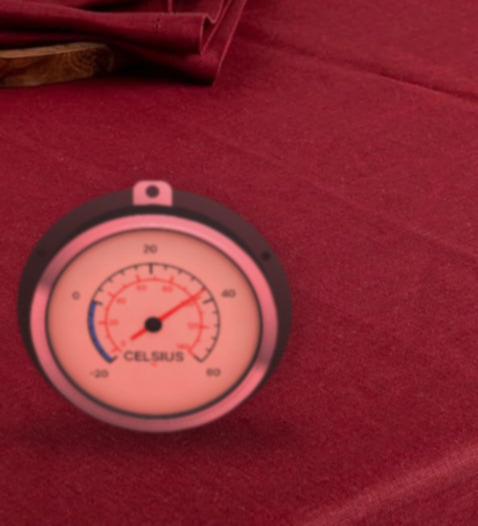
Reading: 36 °C
